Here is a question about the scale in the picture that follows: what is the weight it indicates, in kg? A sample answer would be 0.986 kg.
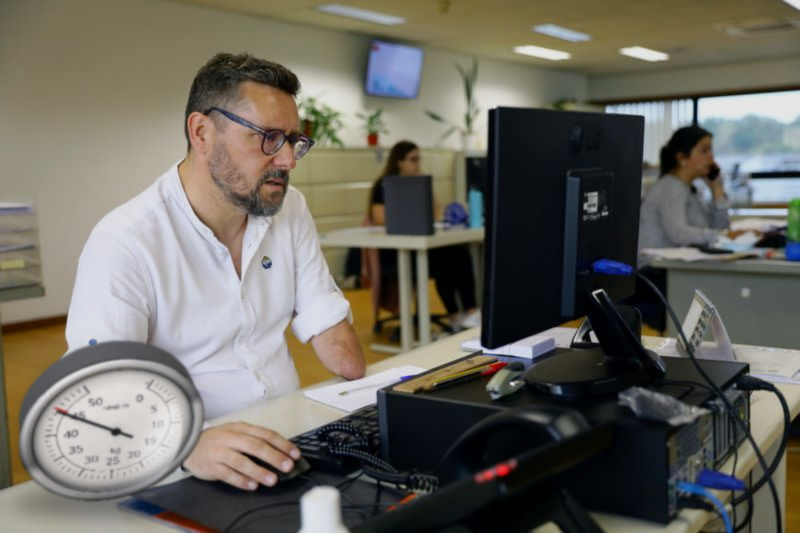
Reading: 45 kg
